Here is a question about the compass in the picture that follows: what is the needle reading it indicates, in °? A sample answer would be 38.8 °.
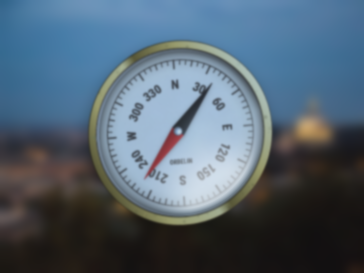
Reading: 220 °
